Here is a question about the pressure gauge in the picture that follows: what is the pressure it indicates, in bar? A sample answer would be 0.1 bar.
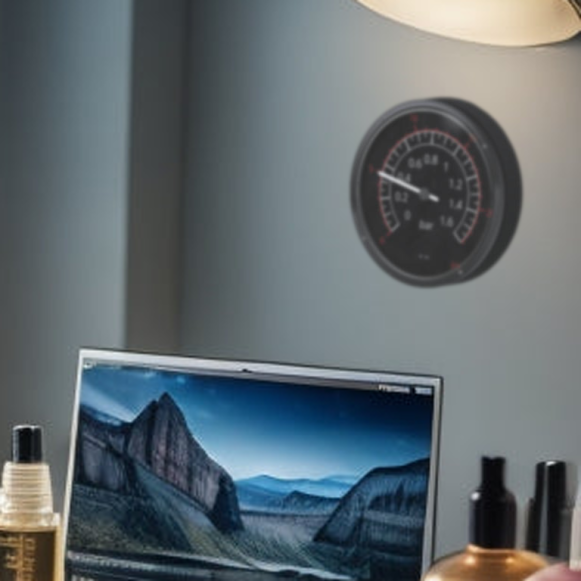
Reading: 0.35 bar
